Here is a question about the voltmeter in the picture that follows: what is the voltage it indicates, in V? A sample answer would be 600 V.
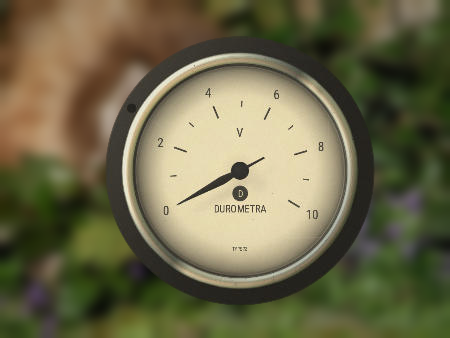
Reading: 0 V
